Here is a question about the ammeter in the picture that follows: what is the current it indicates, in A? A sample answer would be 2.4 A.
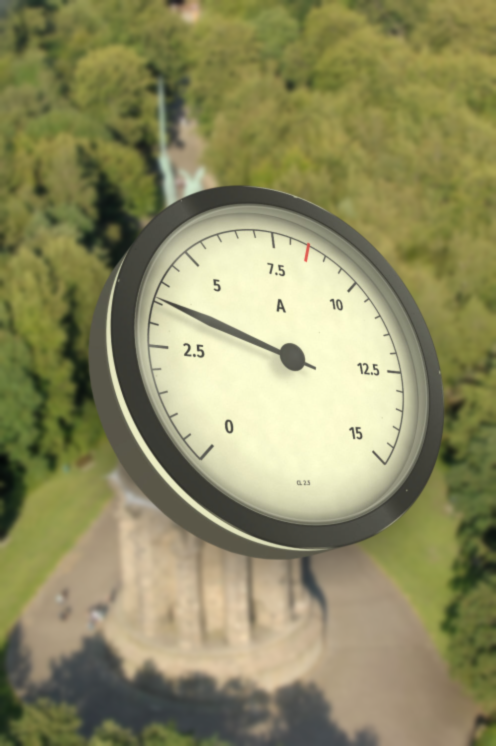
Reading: 3.5 A
